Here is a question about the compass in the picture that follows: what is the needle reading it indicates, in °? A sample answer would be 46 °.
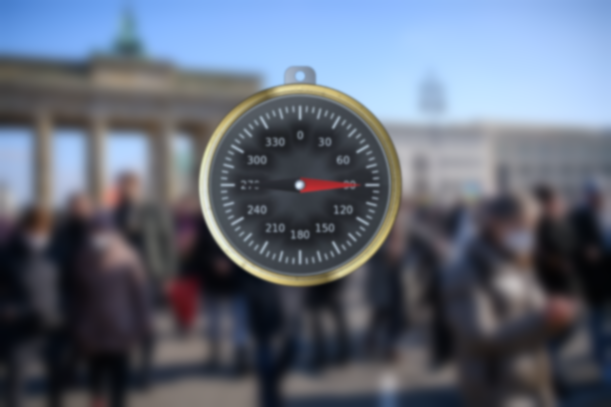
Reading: 90 °
